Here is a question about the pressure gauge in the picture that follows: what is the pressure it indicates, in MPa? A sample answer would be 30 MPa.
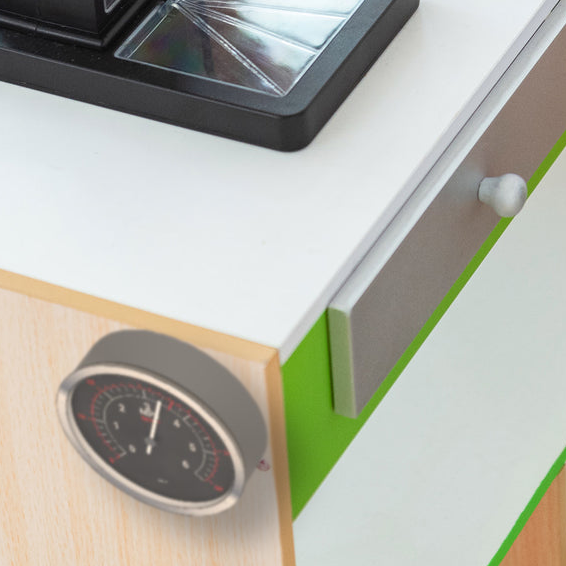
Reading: 3.4 MPa
